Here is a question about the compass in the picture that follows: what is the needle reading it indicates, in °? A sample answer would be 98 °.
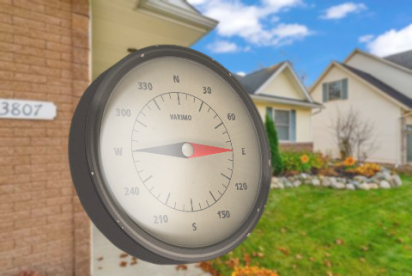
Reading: 90 °
